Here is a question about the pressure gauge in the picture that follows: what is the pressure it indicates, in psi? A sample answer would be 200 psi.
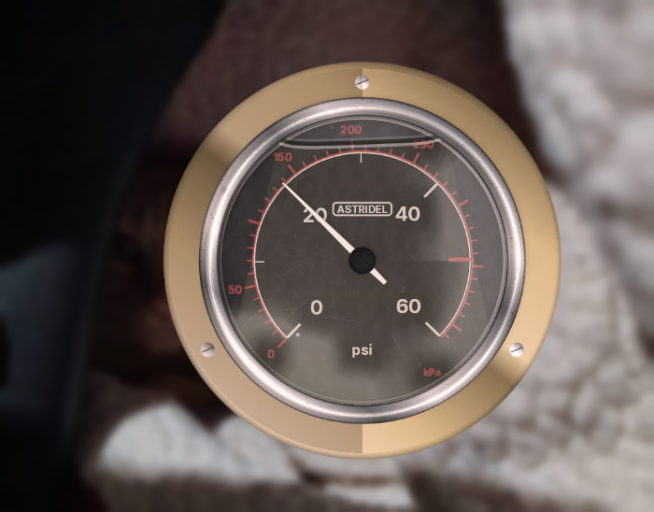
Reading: 20 psi
